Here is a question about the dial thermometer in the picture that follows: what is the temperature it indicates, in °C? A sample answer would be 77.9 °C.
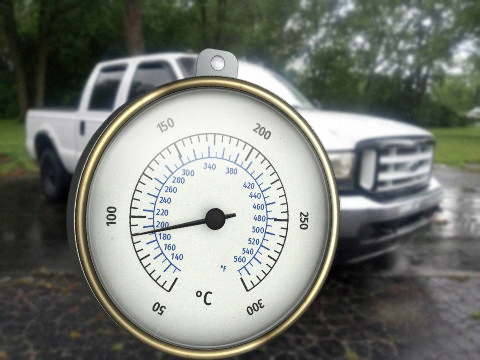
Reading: 90 °C
